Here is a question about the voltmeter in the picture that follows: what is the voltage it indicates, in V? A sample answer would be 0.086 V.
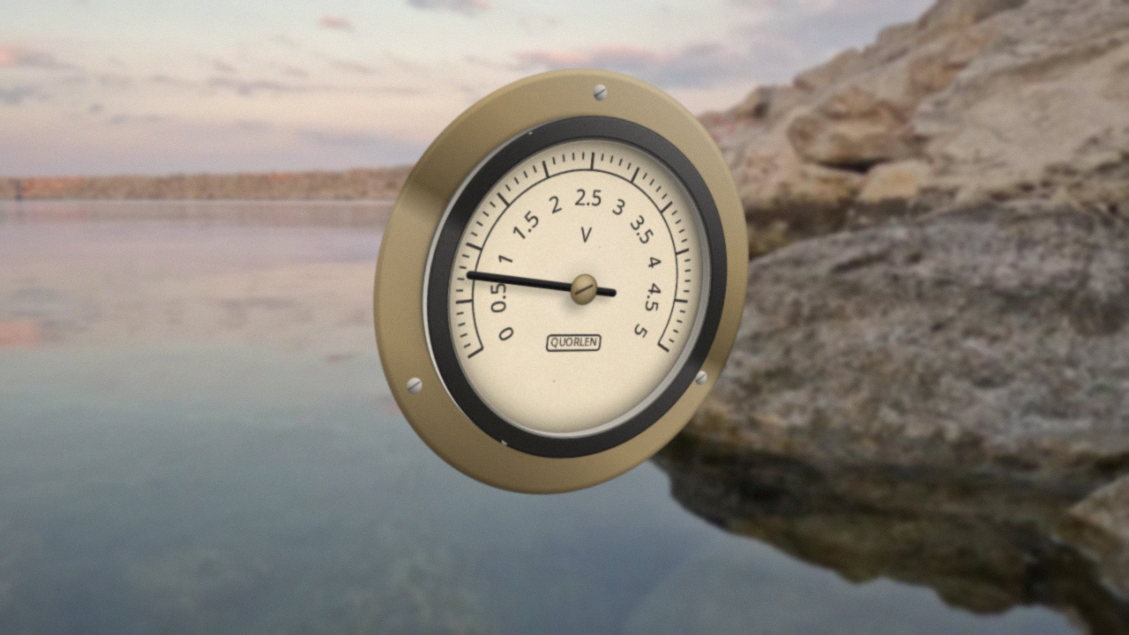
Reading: 0.75 V
